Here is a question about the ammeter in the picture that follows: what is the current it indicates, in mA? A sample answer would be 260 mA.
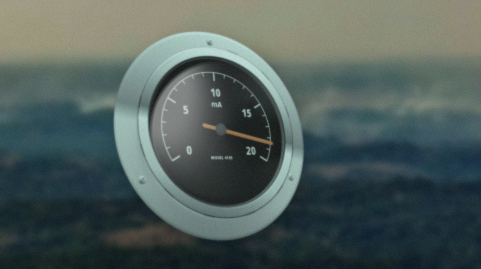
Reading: 18.5 mA
